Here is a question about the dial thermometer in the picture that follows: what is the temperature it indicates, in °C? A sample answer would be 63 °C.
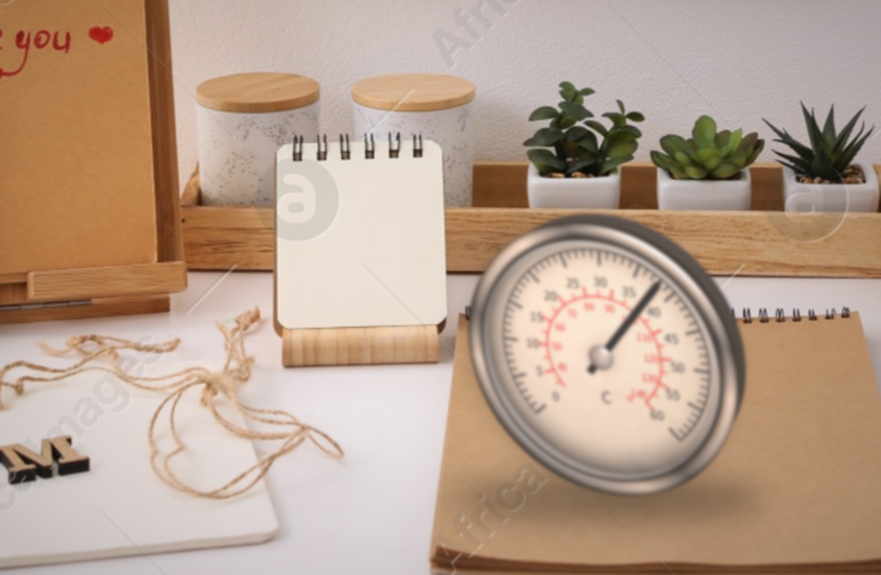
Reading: 38 °C
